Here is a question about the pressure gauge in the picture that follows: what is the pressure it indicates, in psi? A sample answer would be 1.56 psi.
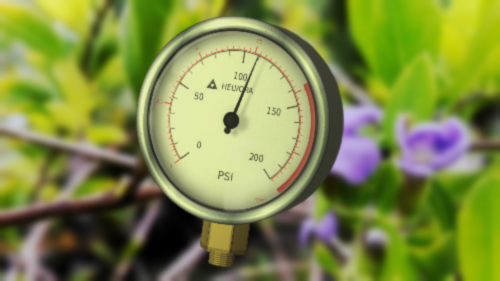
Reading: 110 psi
